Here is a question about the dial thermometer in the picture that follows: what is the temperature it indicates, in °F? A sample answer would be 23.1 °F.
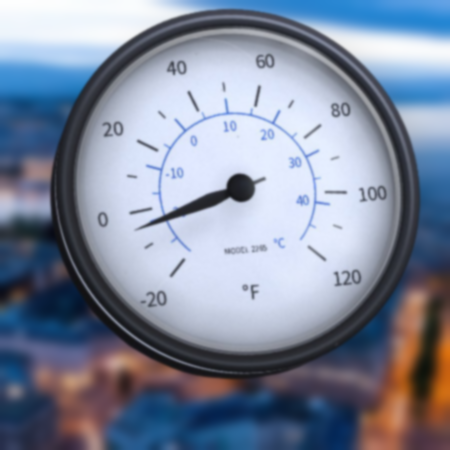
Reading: -5 °F
